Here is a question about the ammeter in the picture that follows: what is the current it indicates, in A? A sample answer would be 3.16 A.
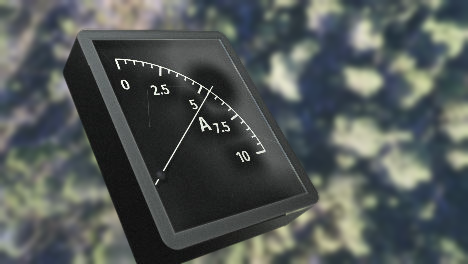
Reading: 5.5 A
